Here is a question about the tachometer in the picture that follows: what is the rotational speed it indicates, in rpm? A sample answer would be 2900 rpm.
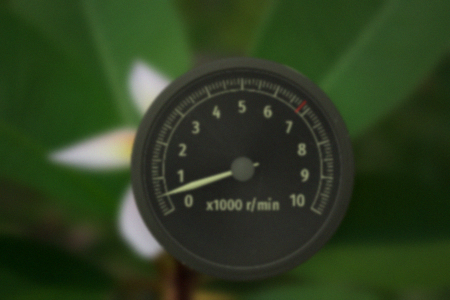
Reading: 500 rpm
